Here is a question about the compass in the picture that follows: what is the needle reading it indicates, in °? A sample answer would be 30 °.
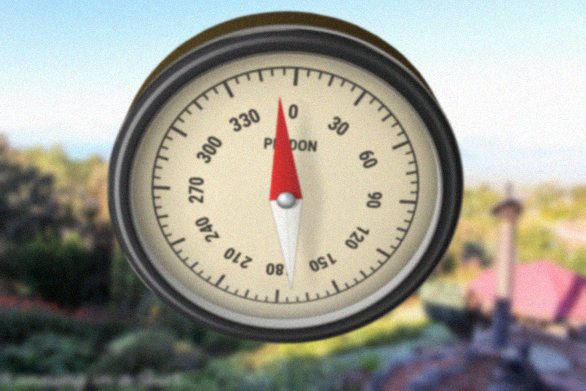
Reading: 352.5 °
